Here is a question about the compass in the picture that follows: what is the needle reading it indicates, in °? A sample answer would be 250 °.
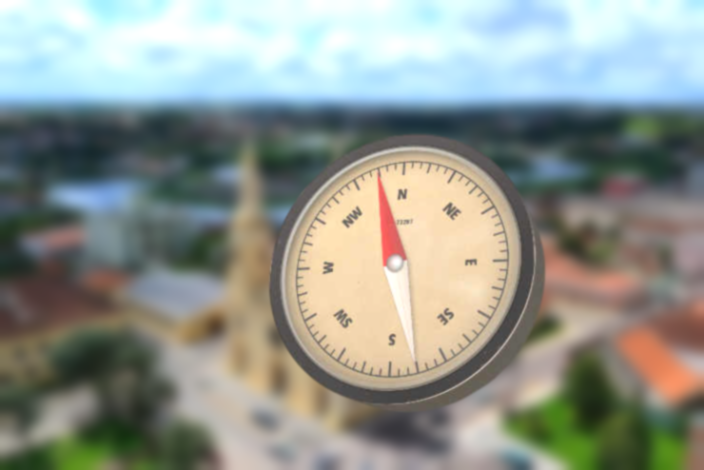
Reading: 345 °
